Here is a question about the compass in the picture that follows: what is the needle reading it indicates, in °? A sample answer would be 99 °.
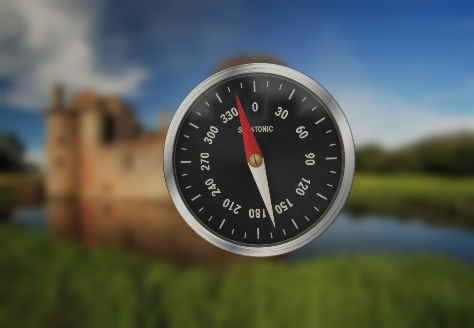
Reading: 345 °
